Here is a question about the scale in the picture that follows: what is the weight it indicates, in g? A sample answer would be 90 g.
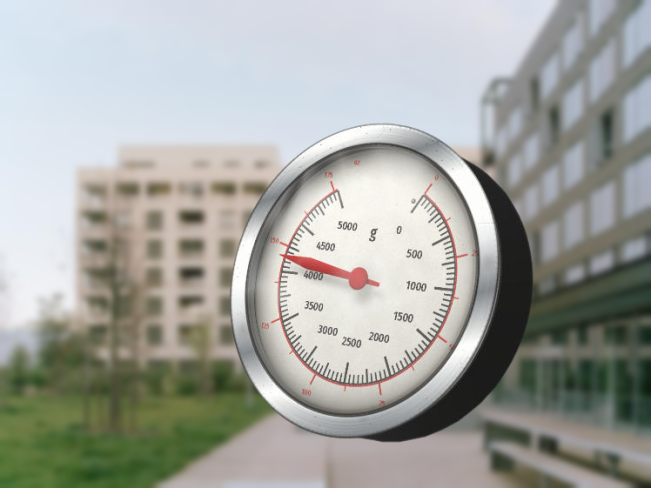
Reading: 4150 g
